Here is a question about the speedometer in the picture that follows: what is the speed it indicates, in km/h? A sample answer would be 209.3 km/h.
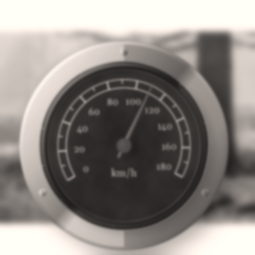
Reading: 110 km/h
